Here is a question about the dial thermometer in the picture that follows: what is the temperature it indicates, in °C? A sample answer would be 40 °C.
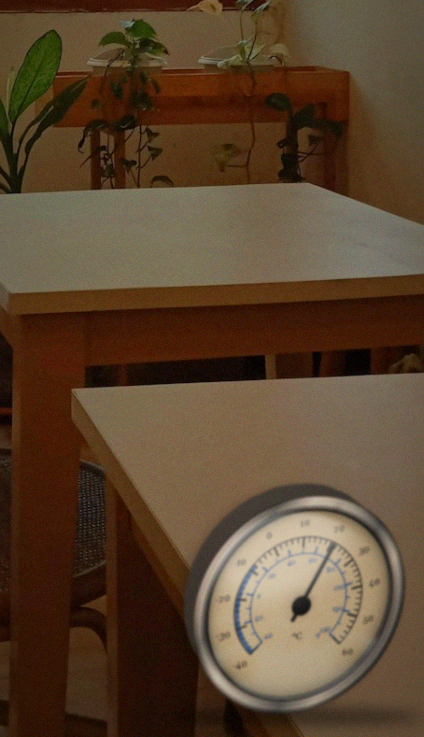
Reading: 20 °C
